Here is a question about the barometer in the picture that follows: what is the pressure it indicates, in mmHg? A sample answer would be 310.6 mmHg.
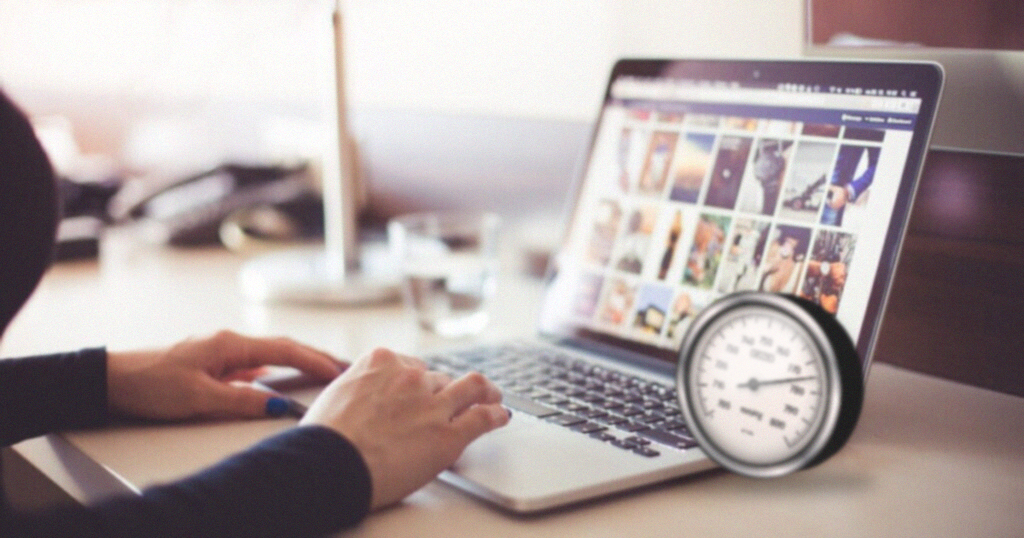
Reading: 775 mmHg
